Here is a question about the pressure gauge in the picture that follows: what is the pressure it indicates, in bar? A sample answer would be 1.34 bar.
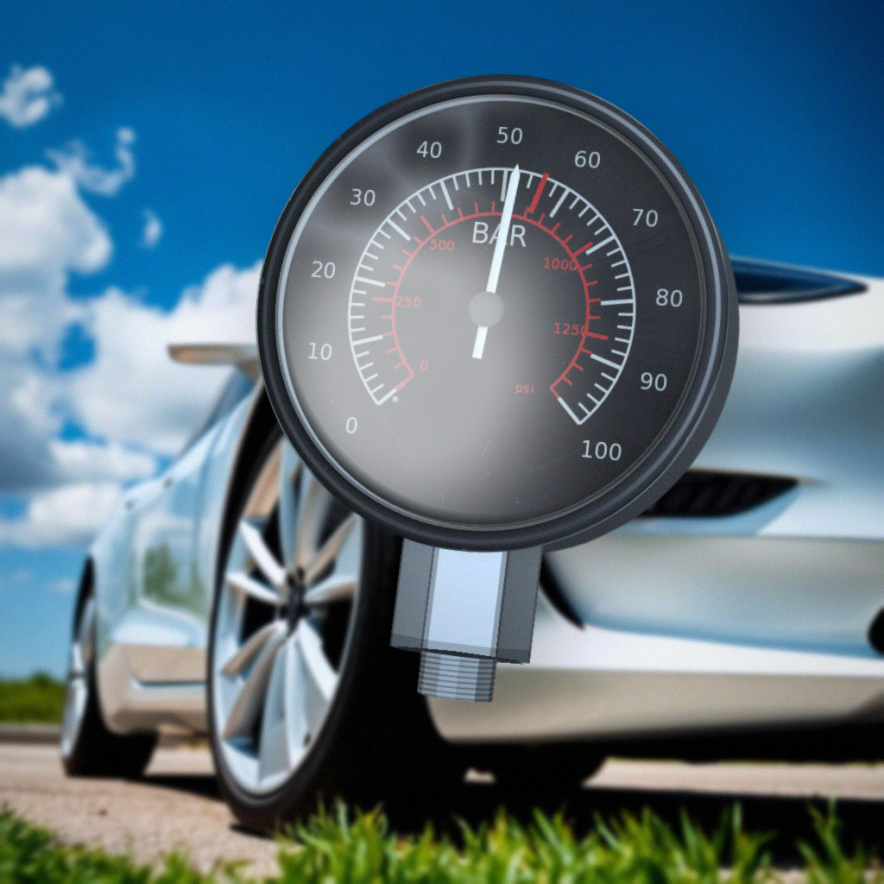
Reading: 52 bar
